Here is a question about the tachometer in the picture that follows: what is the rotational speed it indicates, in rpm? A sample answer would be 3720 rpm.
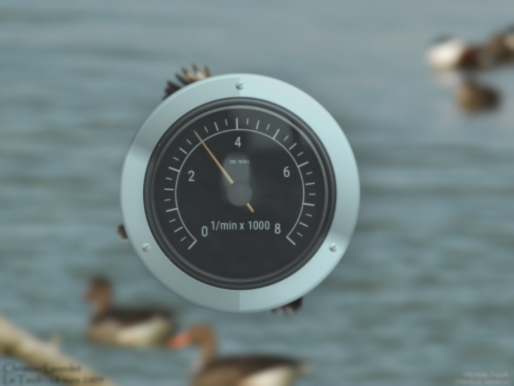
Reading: 3000 rpm
